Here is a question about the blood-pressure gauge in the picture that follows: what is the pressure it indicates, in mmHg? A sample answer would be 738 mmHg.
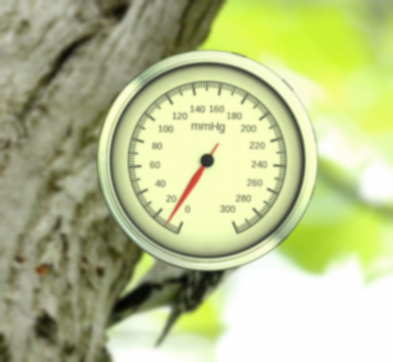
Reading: 10 mmHg
